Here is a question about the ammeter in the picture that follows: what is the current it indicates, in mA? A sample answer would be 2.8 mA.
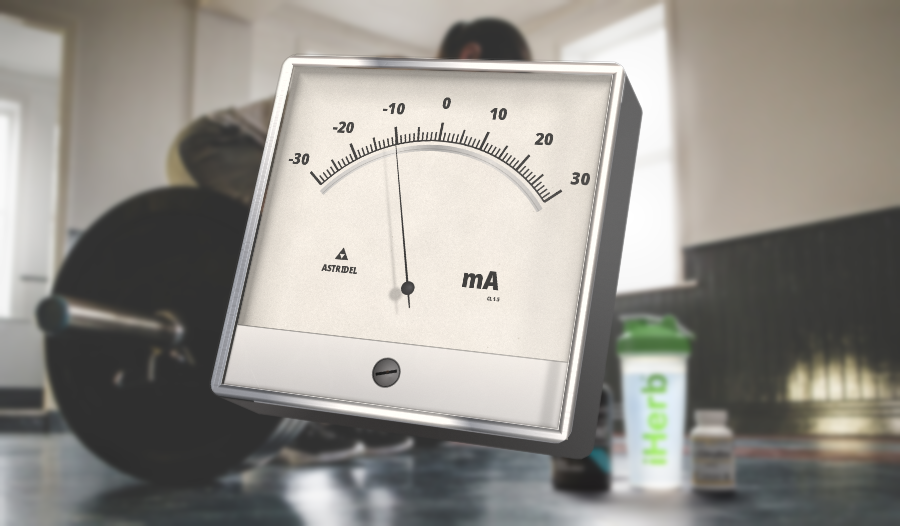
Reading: -10 mA
